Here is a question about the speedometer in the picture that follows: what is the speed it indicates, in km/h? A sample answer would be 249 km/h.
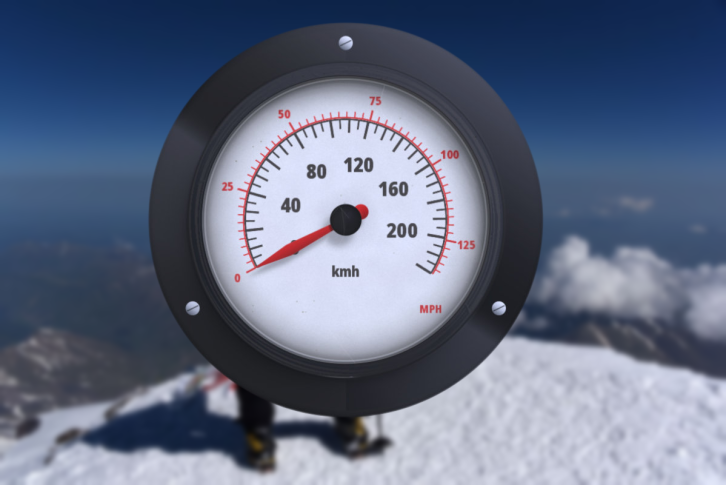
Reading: 0 km/h
